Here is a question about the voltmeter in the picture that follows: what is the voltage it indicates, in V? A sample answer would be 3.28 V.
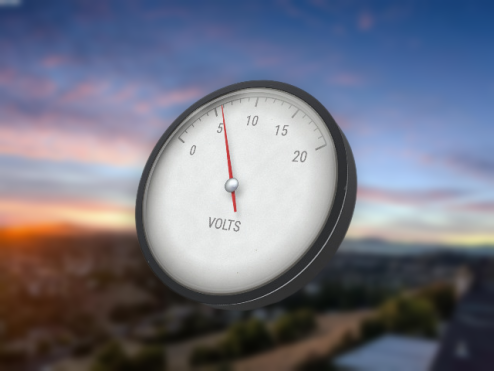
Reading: 6 V
